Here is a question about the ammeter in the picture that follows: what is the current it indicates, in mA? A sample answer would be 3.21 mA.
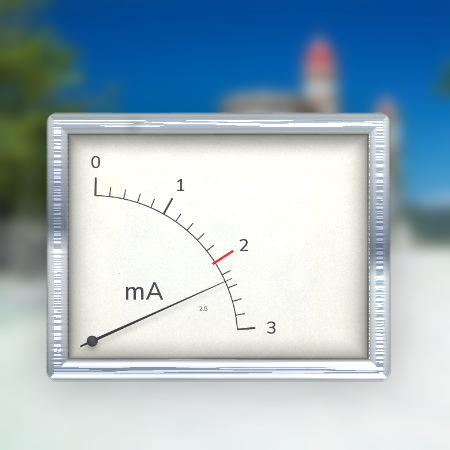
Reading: 2.3 mA
